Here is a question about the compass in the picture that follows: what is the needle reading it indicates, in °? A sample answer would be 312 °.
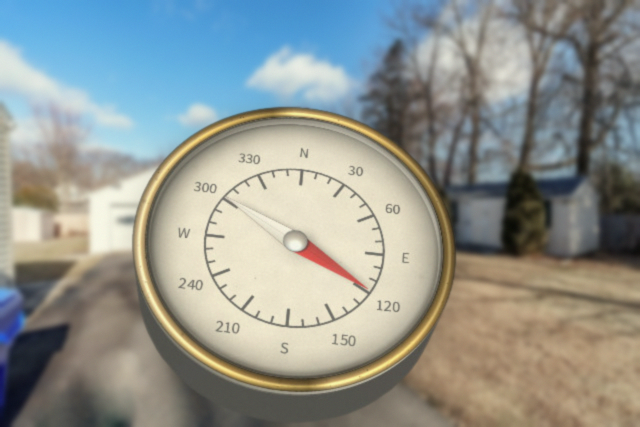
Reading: 120 °
